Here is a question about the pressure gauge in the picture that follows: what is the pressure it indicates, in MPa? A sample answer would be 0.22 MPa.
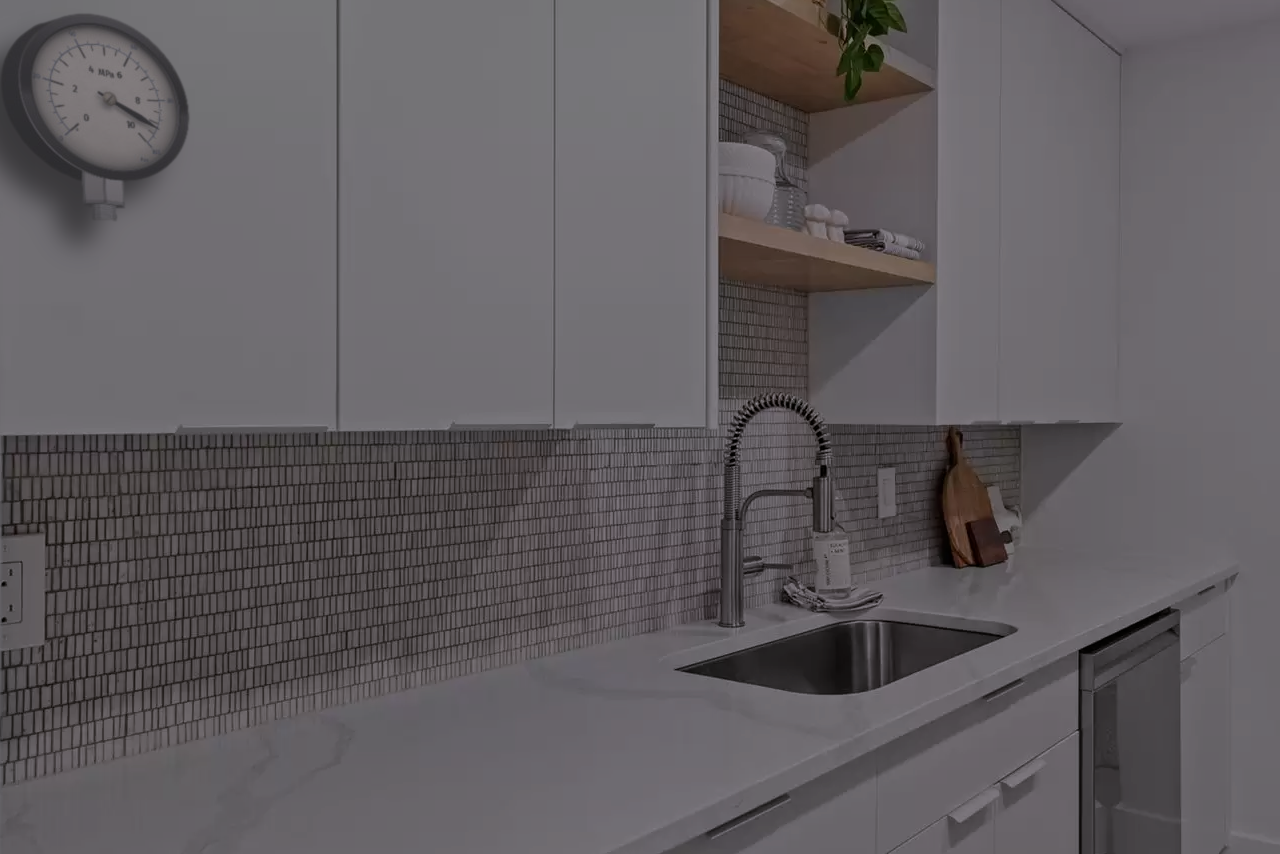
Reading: 9.25 MPa
